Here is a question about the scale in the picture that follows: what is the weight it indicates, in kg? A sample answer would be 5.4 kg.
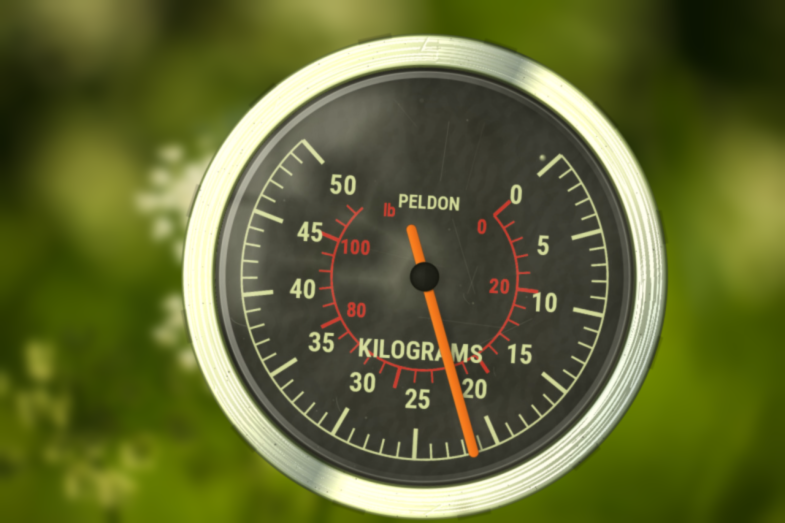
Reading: 21.5 kg
